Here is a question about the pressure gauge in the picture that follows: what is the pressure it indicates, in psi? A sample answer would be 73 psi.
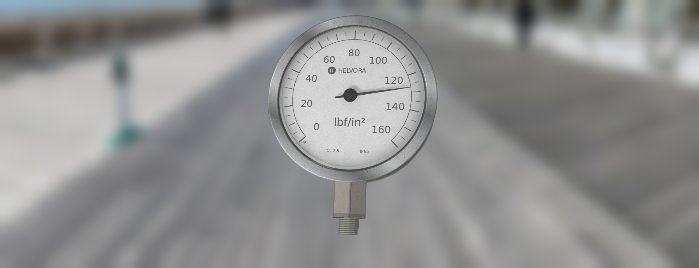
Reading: 127.5 psi
